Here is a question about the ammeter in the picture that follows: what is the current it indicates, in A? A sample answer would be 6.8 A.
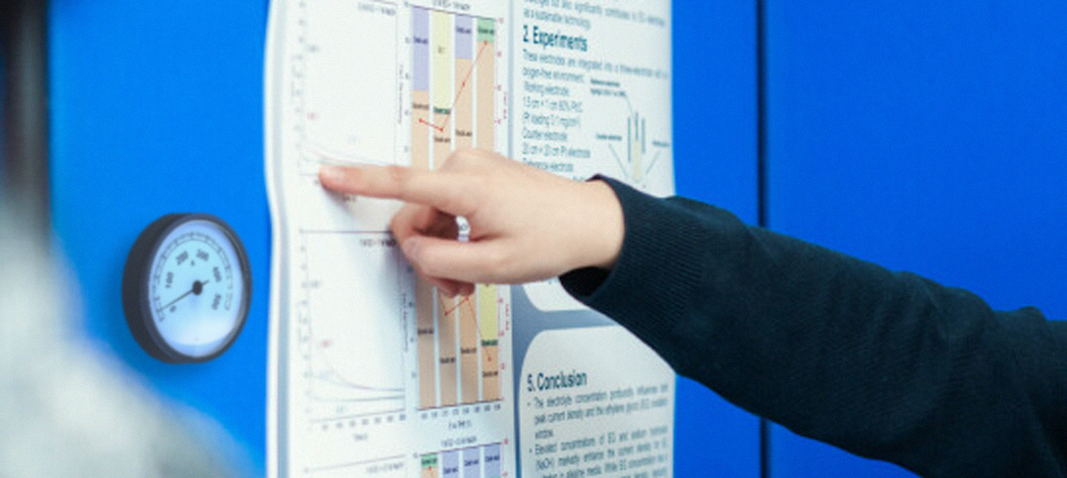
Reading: 25 A
